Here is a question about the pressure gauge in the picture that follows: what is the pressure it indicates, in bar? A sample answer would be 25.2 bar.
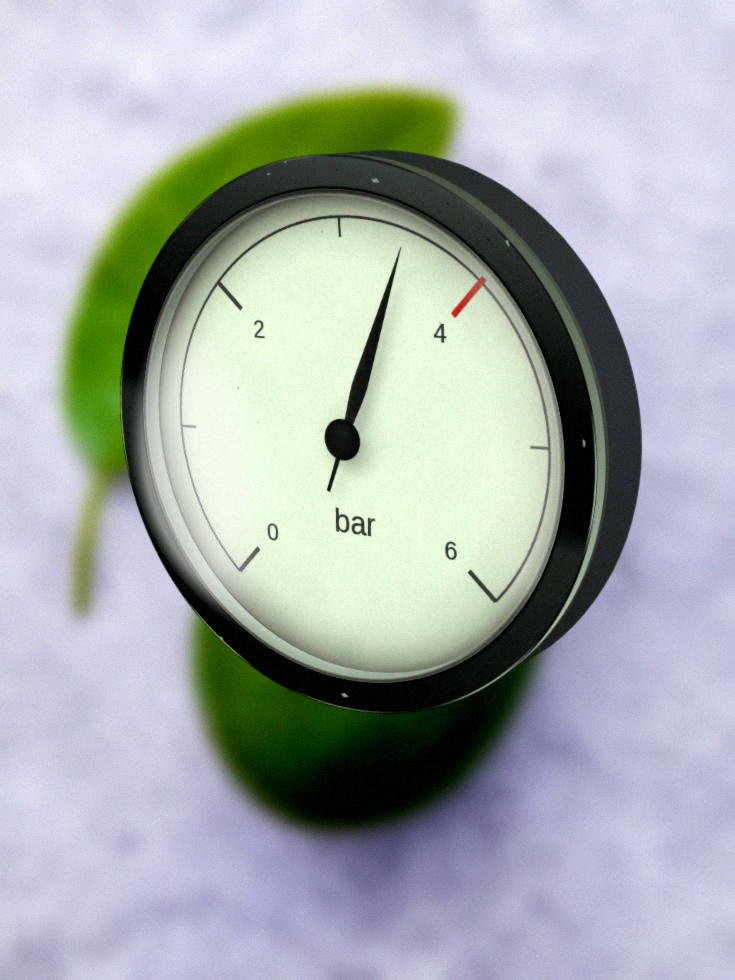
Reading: 3.5 bar
